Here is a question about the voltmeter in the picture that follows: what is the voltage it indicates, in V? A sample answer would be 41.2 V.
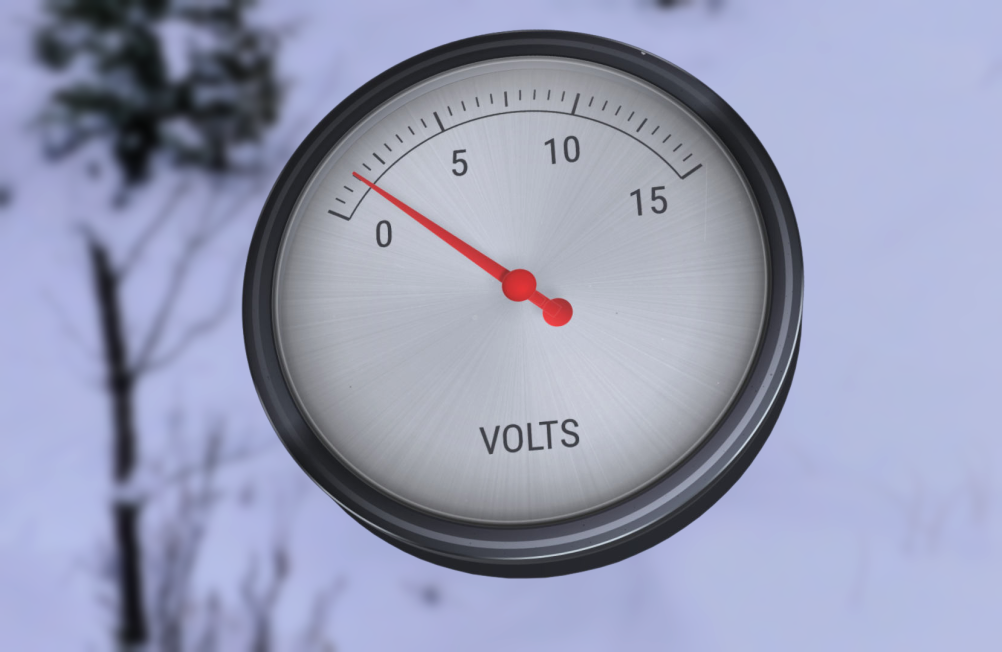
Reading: 1.5 V
